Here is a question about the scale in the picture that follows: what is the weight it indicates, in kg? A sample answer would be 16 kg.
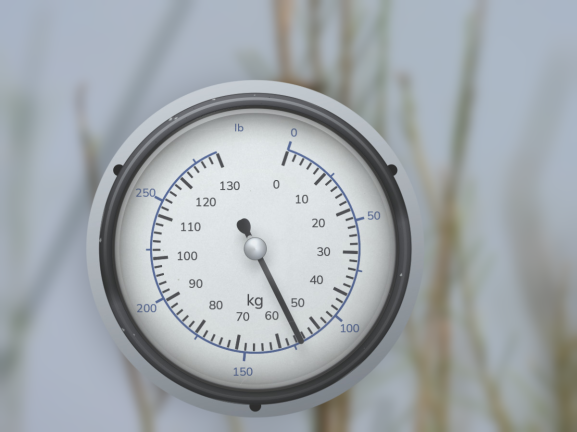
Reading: 55 kg
